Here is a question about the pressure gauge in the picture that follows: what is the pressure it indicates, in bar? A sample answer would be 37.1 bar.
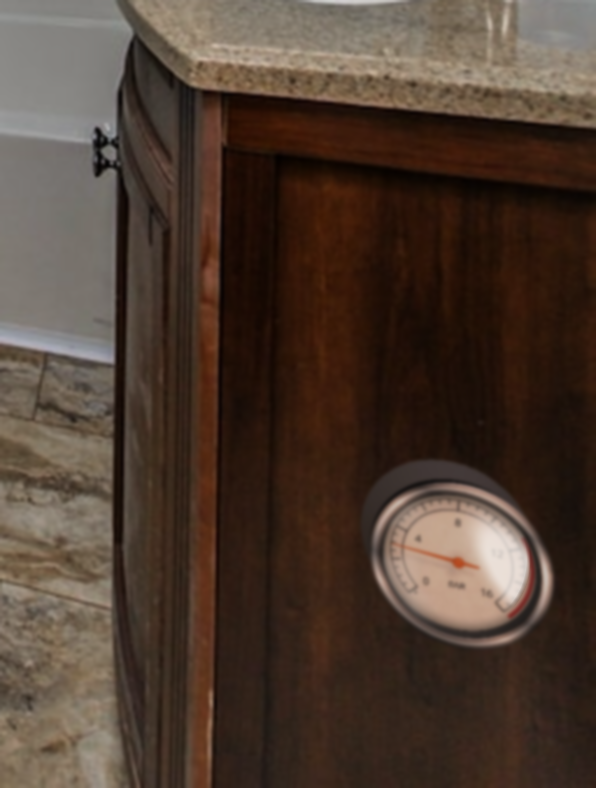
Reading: 3 bar
